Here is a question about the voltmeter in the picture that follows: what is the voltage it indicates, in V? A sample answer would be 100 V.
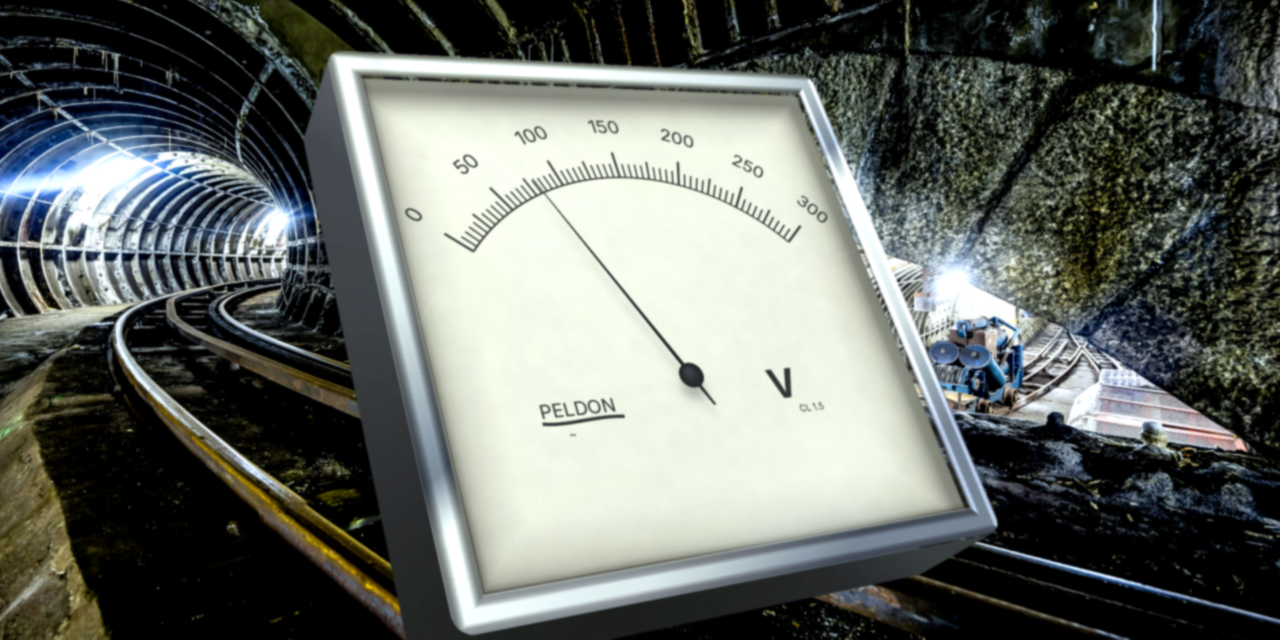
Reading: 75 V
